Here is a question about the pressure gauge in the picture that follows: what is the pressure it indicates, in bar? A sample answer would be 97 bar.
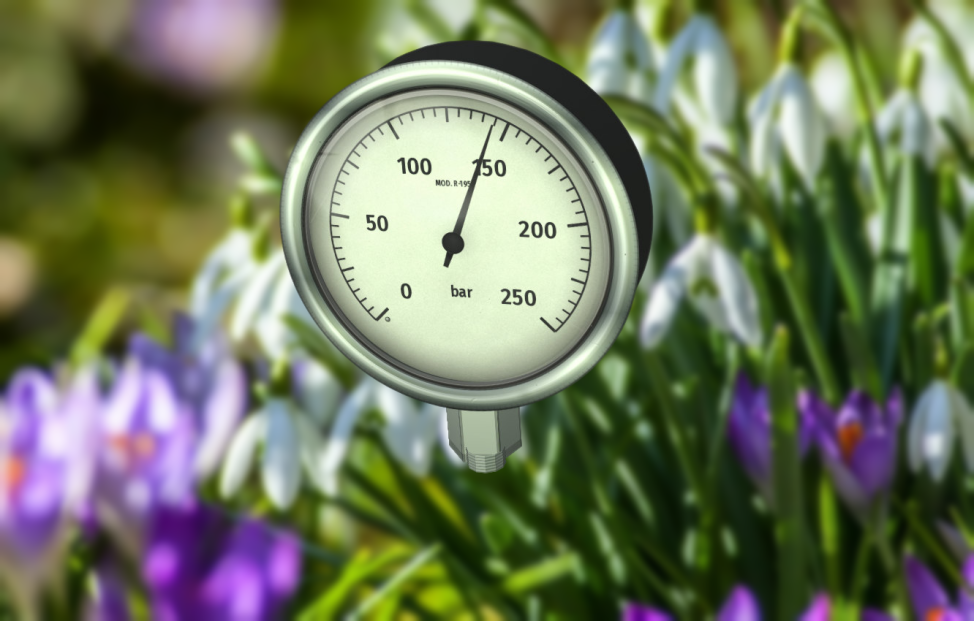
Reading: 145 bar
